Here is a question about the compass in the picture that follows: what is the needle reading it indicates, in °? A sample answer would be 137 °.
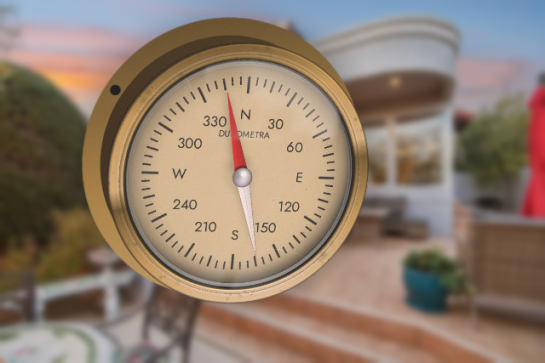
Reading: 345 °
